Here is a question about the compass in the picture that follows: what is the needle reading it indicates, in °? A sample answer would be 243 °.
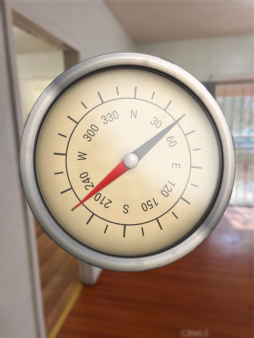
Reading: 225 °
